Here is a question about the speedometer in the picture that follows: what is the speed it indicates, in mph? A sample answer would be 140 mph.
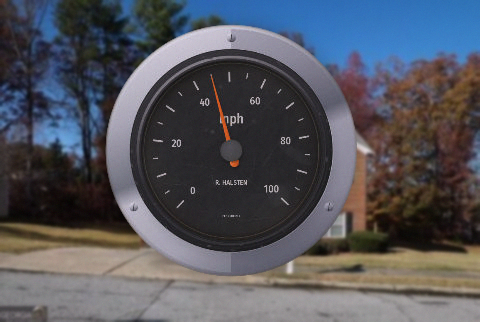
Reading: 45 mph
